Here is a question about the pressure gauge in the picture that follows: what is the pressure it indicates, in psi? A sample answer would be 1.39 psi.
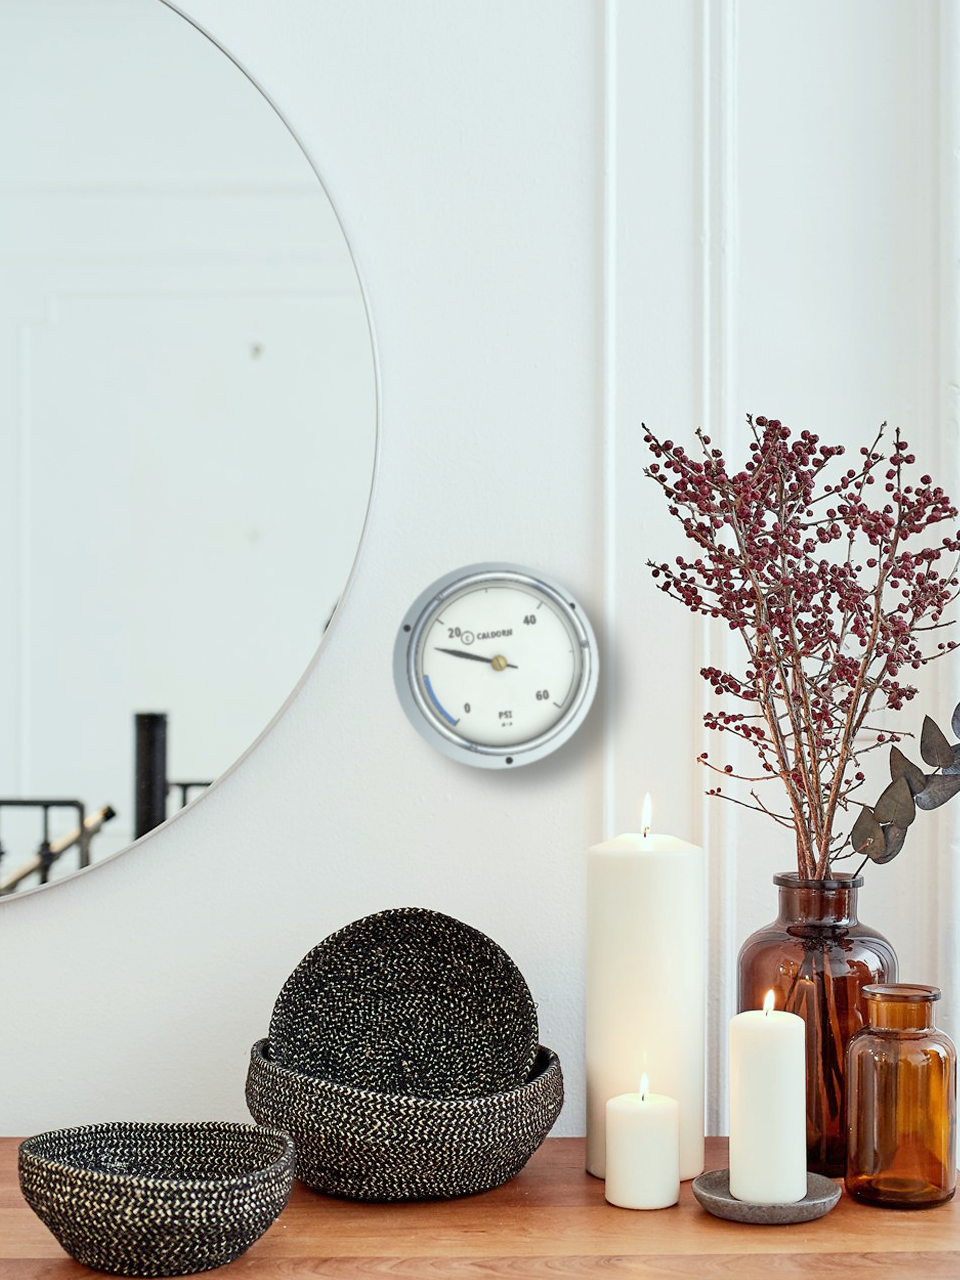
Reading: 15 psi
